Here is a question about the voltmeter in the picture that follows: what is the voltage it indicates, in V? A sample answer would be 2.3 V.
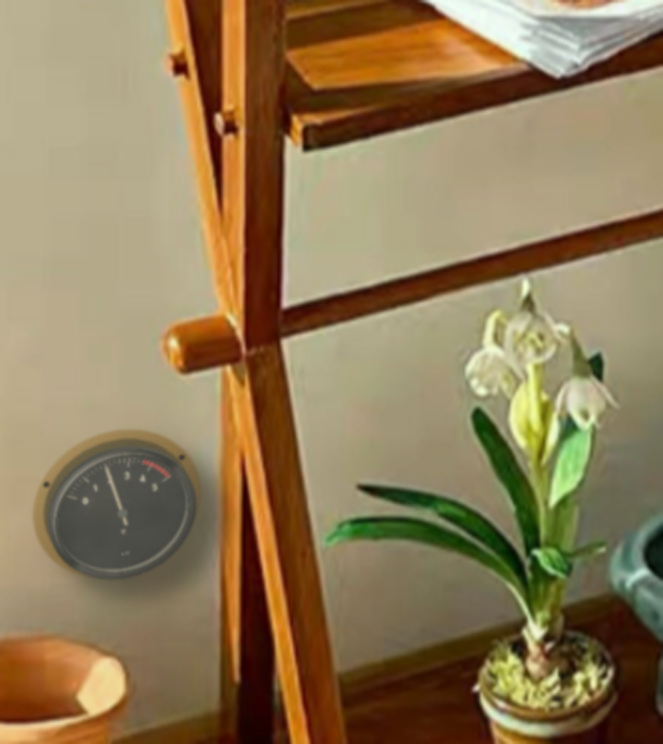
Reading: 2 V
